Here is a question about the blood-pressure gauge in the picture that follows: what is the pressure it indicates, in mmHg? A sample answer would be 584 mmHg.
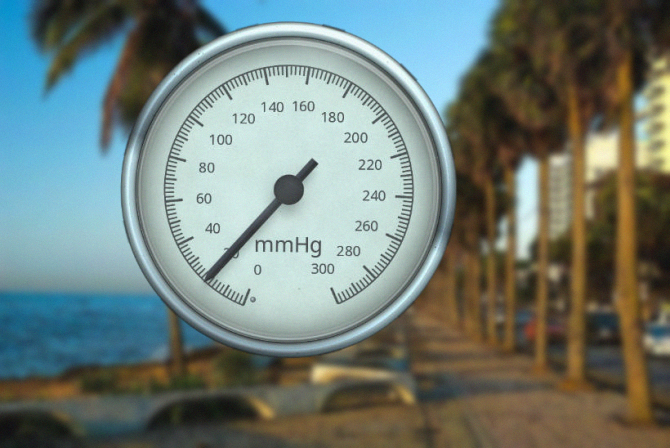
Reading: 20 mmHg
